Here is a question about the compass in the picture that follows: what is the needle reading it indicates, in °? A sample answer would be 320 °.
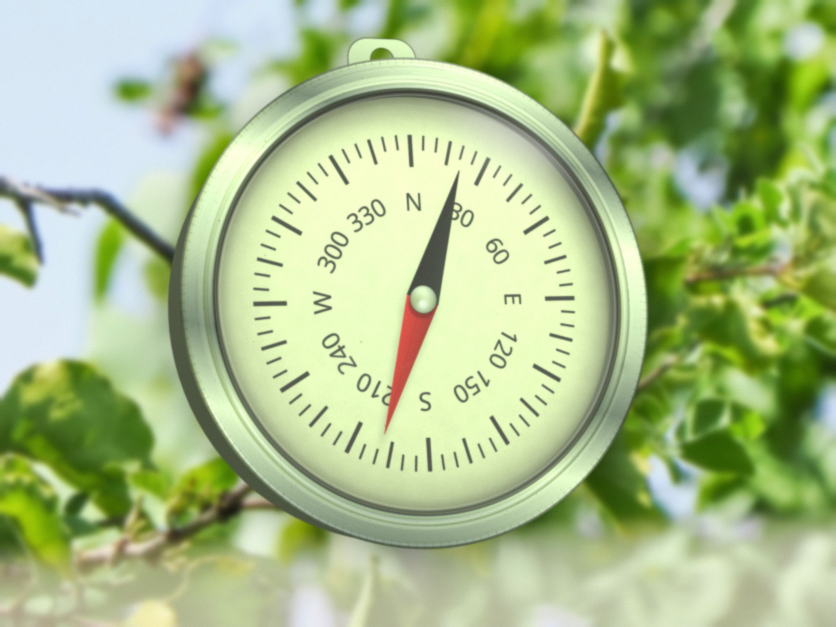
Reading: 200 °
